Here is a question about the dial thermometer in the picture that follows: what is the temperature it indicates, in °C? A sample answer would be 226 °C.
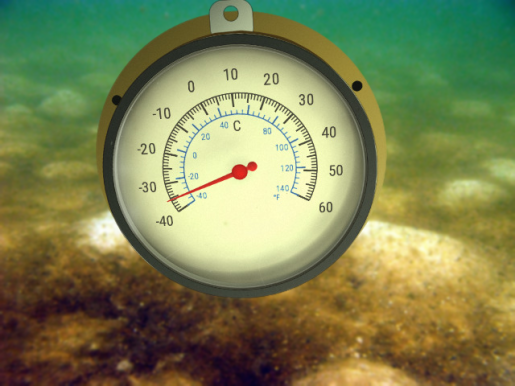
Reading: -35 °C
